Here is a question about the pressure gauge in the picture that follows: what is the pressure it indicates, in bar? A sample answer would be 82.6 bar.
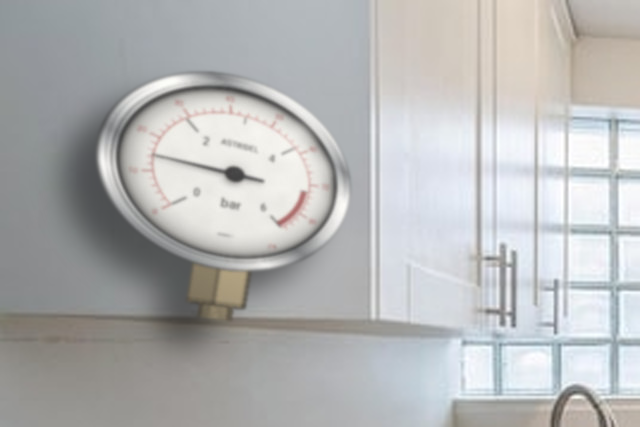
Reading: 1 bar
